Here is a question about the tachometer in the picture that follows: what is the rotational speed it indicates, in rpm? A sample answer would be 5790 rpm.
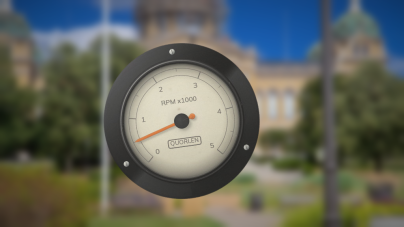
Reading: 500 rpm
